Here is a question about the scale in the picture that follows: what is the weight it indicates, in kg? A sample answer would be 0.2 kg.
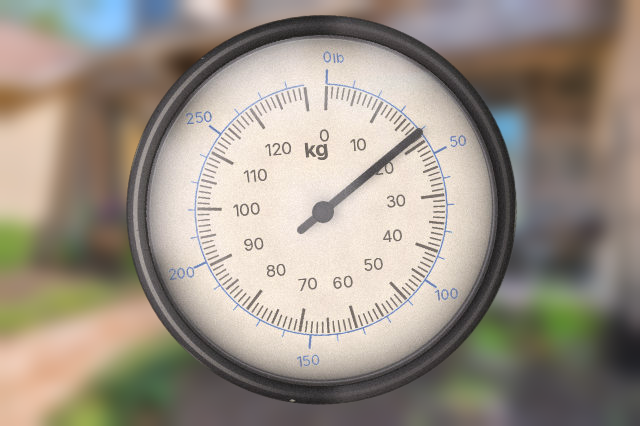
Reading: 18 kg
